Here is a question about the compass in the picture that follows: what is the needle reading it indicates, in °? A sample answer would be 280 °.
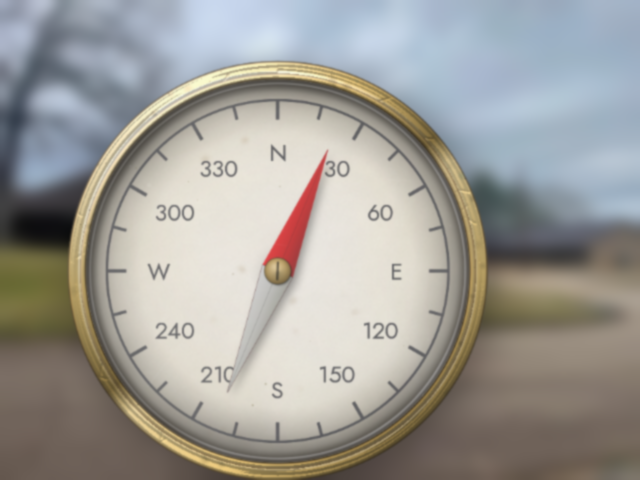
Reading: 22.5 °
